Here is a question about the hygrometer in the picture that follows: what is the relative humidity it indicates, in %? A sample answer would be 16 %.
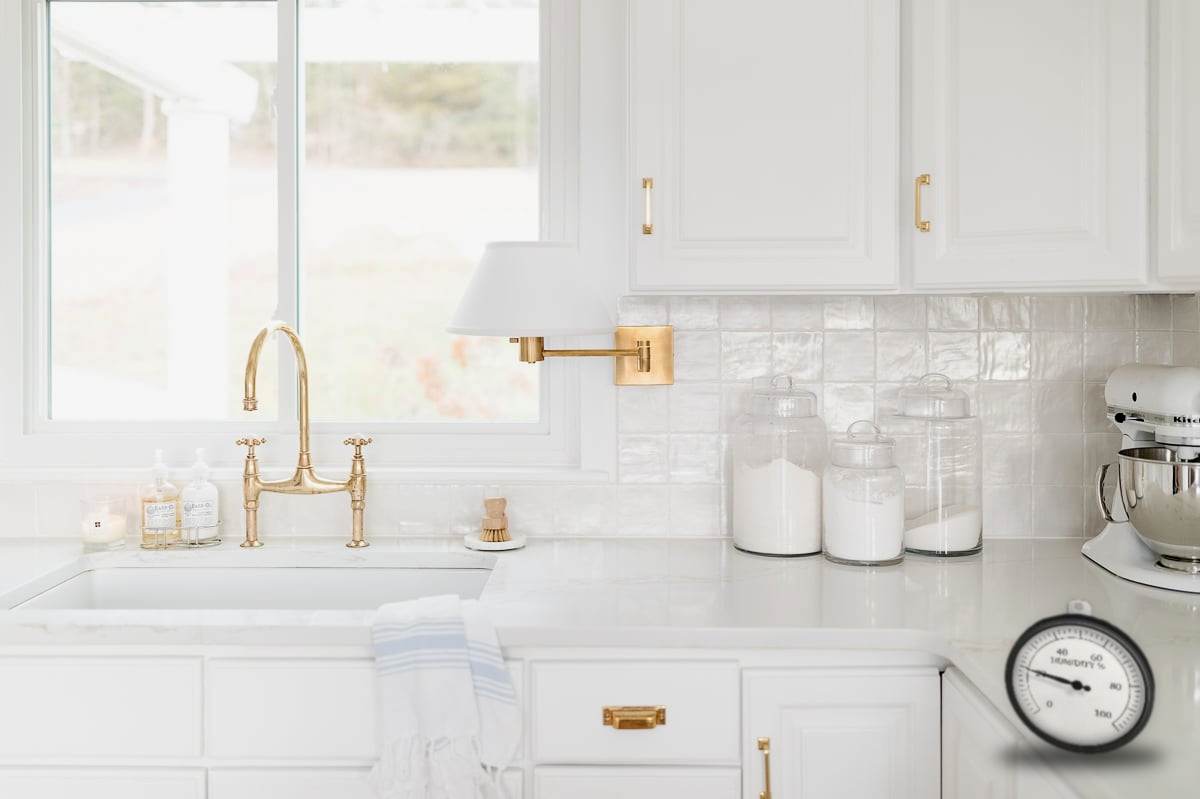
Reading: 20 %
